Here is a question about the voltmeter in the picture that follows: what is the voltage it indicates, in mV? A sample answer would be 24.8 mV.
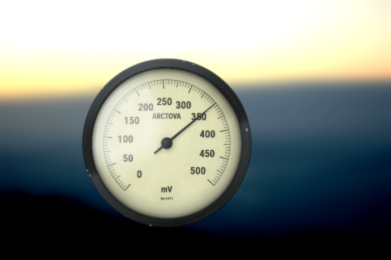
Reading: 350 mV
